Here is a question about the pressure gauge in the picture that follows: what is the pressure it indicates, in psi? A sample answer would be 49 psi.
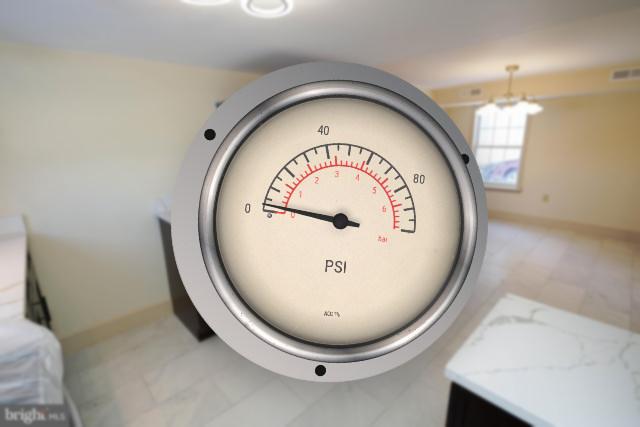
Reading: 2.5 psi
